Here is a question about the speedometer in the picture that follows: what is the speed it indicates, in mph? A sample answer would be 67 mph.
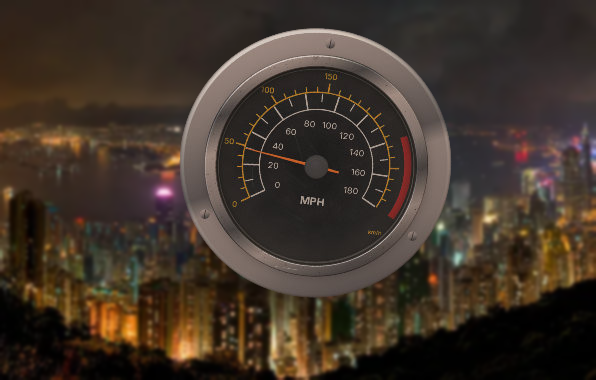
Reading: 30 mph
